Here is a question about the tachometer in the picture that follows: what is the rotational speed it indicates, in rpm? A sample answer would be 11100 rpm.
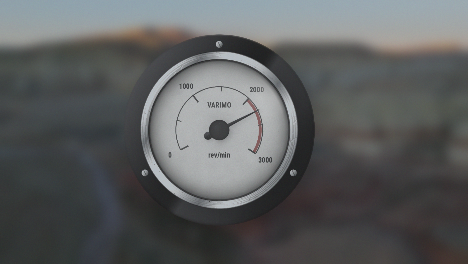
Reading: 2250 rpm
